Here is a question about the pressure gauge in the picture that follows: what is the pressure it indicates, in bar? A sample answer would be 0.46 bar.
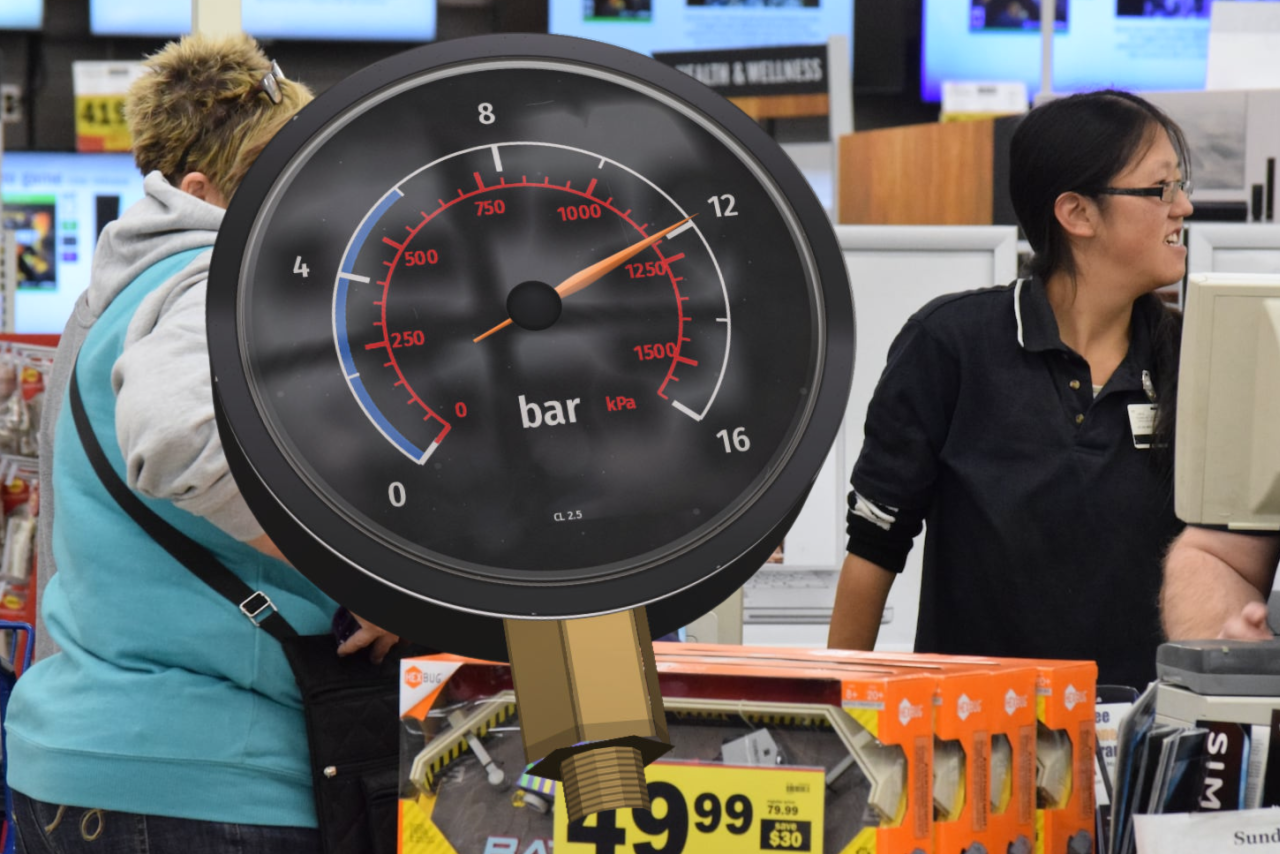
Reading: 12 bar
